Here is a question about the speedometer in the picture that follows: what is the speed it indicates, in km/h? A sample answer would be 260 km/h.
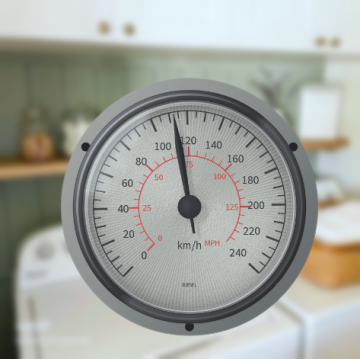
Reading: 112.5 km/h
